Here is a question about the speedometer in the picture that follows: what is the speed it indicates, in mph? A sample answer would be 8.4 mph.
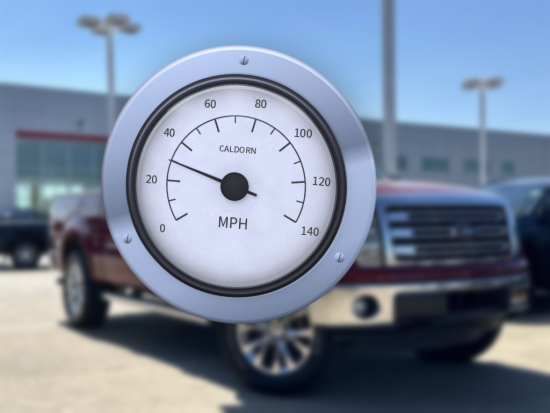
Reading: 30 mph
